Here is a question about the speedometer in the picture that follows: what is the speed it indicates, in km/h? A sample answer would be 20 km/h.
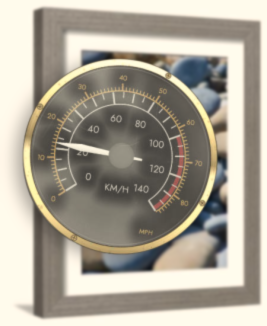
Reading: 22.5 km/h
